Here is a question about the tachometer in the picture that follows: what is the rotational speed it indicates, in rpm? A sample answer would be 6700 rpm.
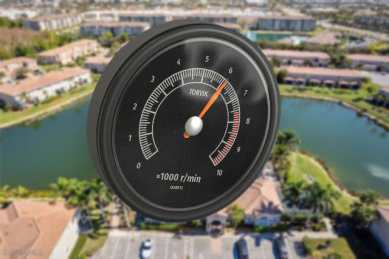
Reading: 6000 rpm
